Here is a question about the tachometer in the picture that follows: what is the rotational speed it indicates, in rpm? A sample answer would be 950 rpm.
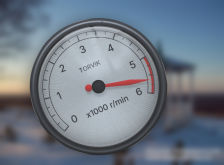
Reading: 5625 rpm
